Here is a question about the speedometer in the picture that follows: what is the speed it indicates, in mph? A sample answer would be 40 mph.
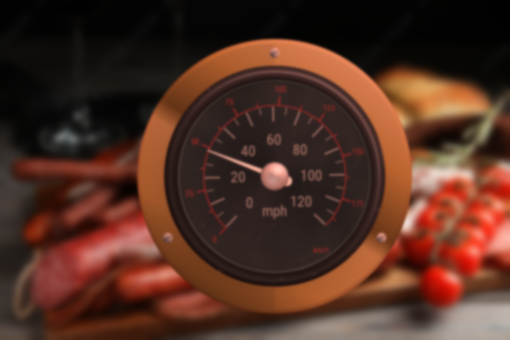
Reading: 30 mph
